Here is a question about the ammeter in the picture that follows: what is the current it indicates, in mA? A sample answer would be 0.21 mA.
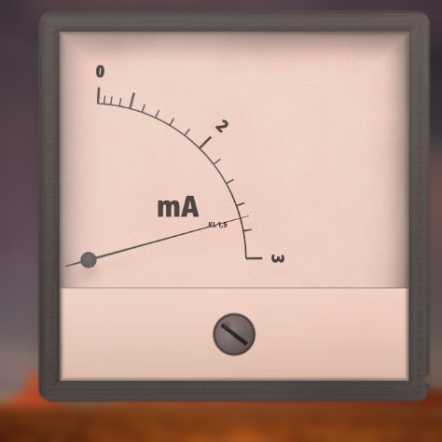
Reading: 2.7 mA
